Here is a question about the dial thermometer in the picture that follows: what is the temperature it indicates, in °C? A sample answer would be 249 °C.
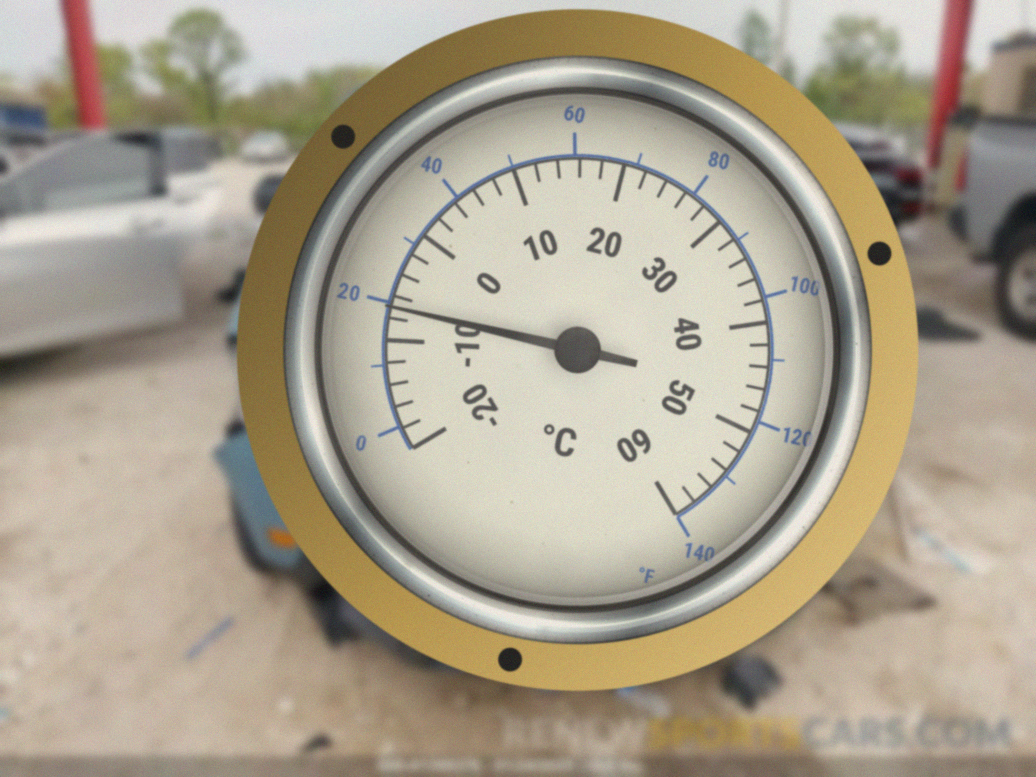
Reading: -7 °C
